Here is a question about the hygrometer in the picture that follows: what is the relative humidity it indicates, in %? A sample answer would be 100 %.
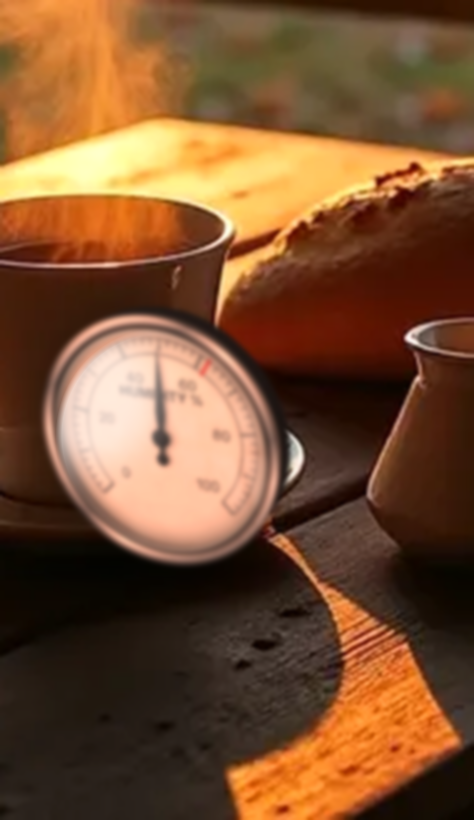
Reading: 50 %
